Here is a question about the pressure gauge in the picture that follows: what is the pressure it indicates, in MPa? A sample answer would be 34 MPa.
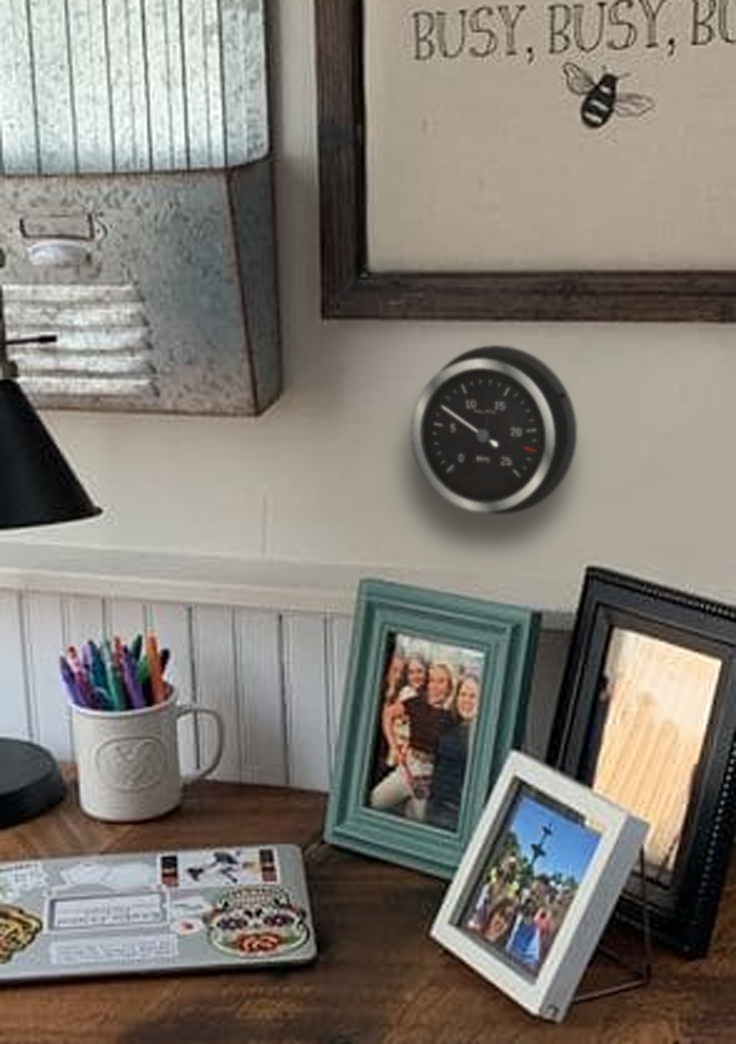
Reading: 7 MPa
